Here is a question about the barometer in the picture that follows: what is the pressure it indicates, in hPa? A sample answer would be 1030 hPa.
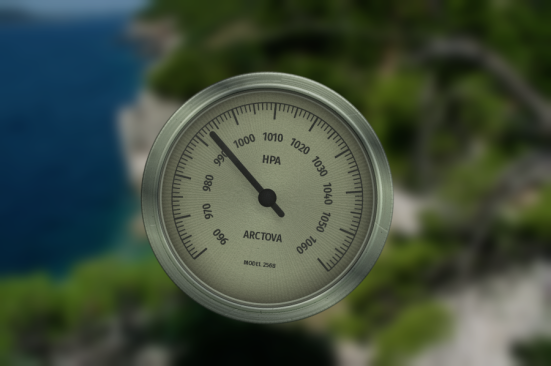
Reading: 993 hPa
